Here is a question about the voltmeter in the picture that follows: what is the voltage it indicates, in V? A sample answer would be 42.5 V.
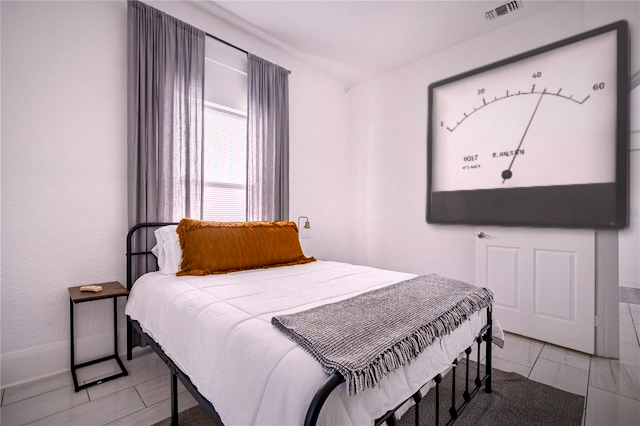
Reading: 45 V
